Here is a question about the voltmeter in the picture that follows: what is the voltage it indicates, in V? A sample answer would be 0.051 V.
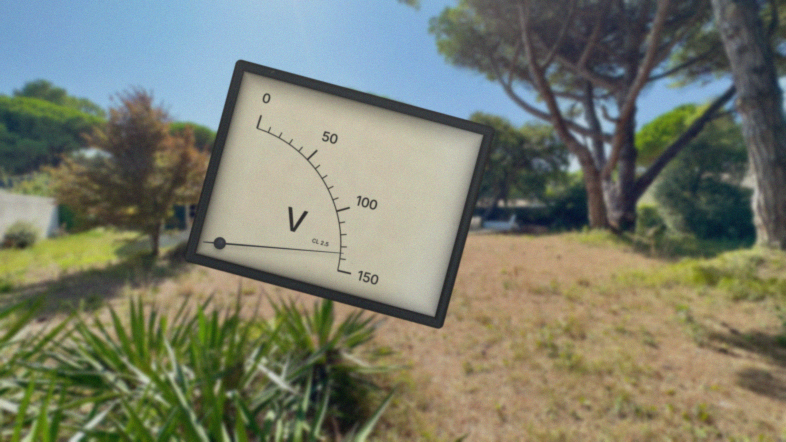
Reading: 135 V
